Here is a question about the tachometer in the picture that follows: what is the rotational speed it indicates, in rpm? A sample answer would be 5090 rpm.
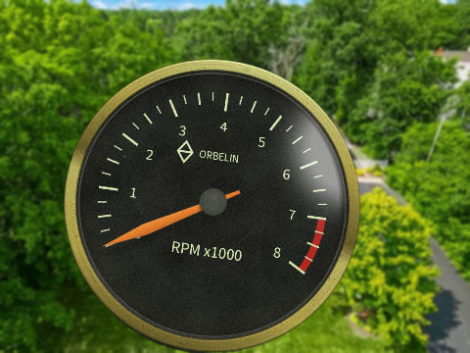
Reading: 0 rpm
